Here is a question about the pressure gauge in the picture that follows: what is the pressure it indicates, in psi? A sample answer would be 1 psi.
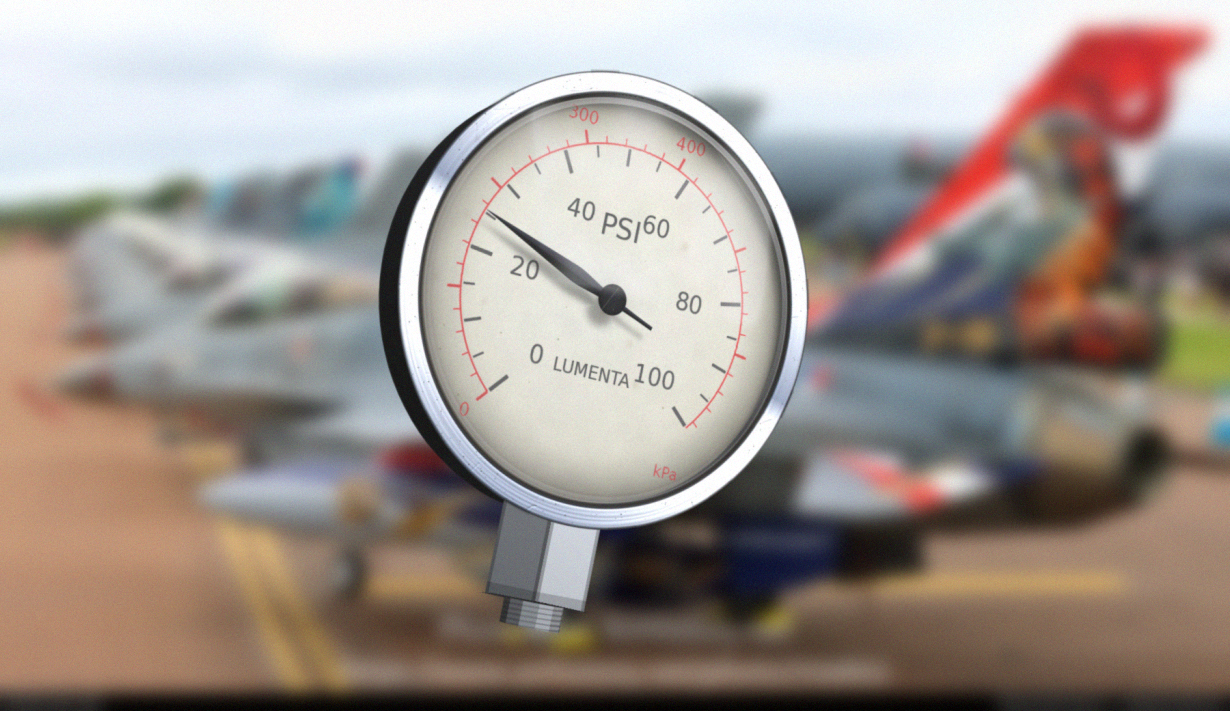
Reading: 25 psi
